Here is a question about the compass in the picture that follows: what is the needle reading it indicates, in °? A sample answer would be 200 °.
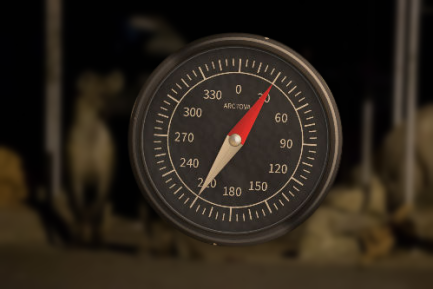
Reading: 30 °
